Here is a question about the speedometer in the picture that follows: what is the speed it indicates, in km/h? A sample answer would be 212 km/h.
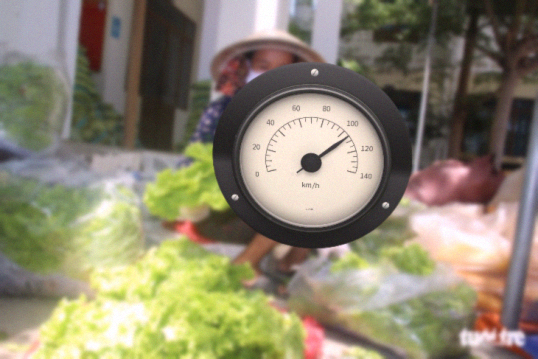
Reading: 105 km/h
